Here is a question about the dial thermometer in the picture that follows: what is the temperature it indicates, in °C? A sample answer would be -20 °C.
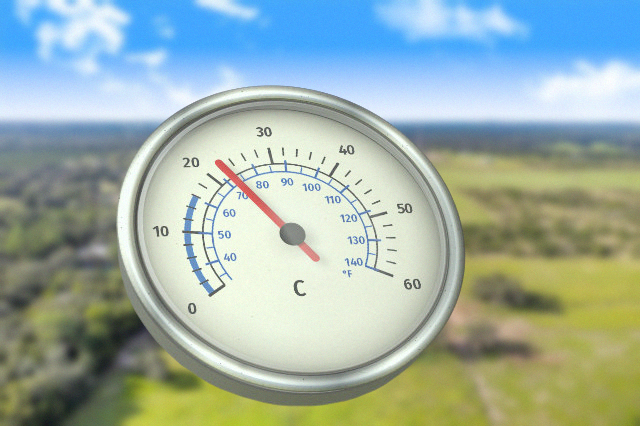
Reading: 22 °C
